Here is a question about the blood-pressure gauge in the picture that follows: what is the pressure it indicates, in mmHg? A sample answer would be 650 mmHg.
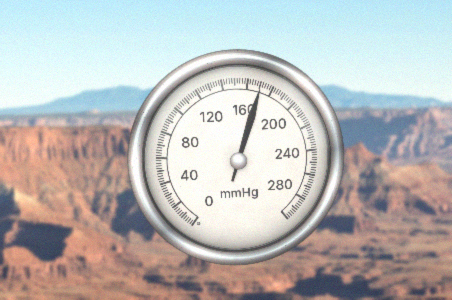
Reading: 170 mmHg
